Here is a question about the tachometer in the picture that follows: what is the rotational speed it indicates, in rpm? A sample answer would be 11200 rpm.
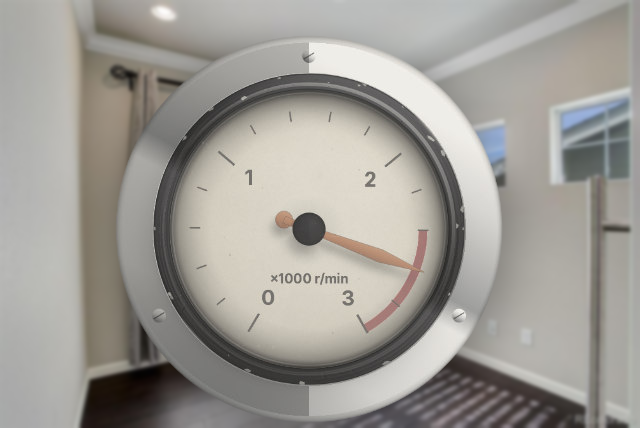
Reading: 2600 rpm
